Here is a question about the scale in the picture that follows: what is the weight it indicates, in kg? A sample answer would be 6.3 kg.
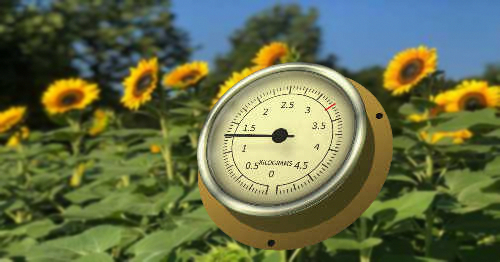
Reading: 1.25 kg
